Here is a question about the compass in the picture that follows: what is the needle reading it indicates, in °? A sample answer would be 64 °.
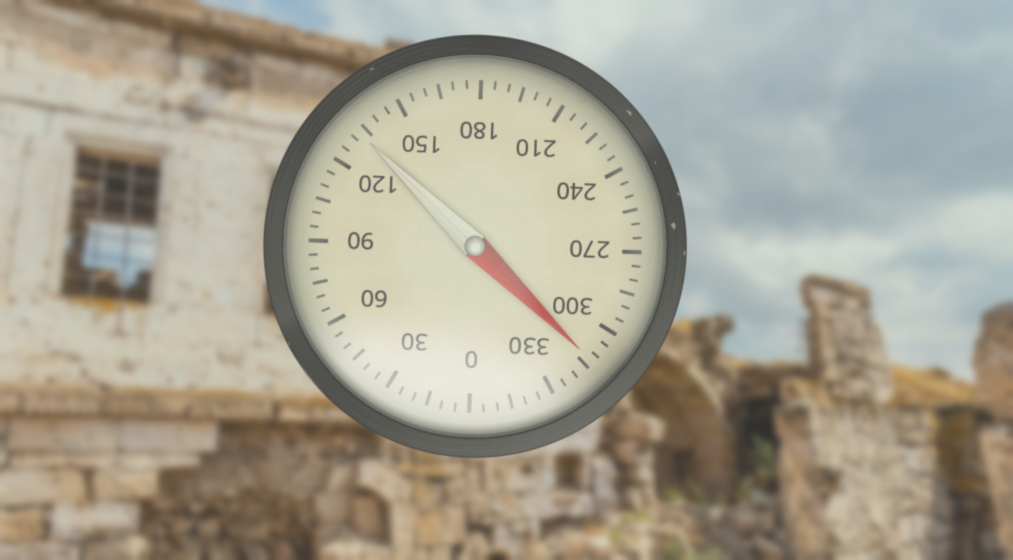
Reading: 312.5 °
